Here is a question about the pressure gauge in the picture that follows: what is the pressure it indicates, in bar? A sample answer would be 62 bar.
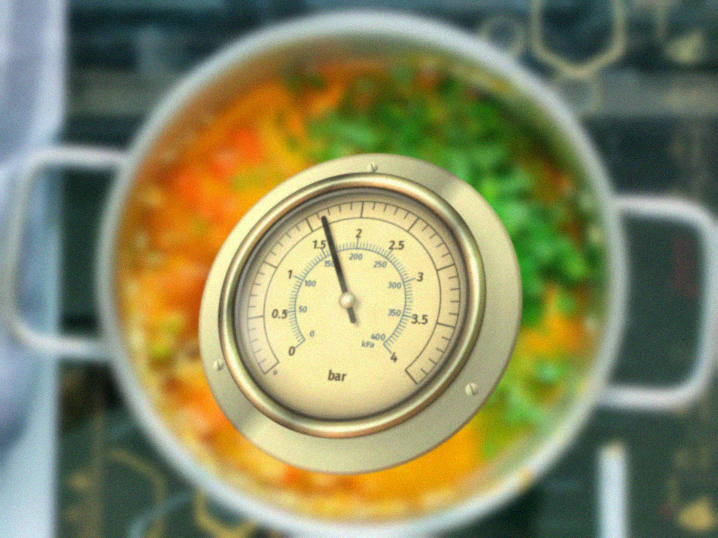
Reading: 1.65 bar
